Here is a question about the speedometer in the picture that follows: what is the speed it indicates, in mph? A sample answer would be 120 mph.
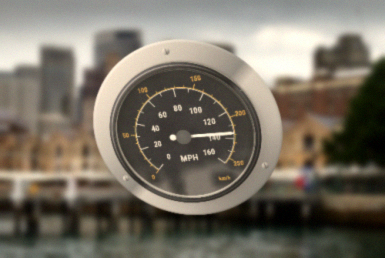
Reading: 135 mph
